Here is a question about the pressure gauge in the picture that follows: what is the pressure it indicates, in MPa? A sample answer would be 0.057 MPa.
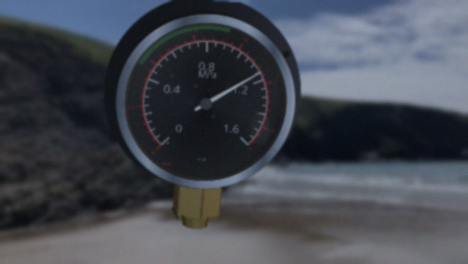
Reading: 1.15 MPa
